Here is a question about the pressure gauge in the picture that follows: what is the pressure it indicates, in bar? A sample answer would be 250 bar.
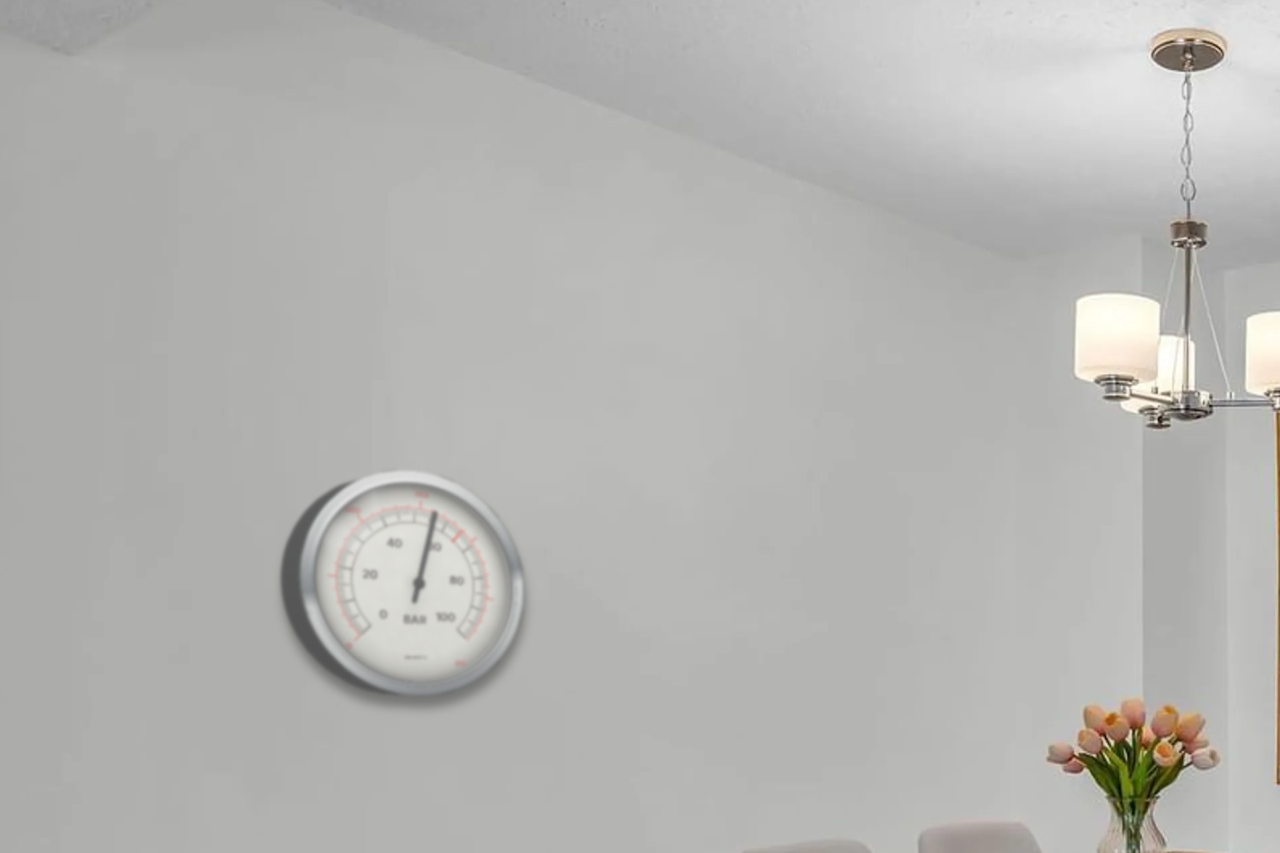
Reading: 55 bar
